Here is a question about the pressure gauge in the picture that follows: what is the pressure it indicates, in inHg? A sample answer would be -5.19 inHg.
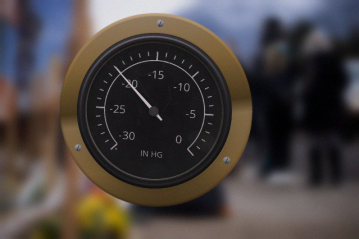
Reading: -20 inHg
